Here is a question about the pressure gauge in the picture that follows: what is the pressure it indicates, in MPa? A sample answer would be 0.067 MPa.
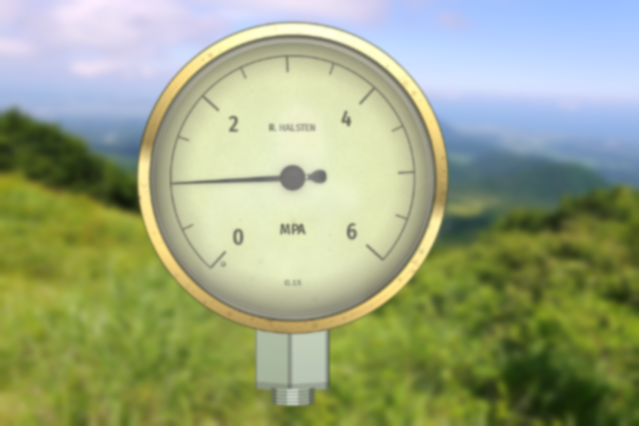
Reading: 1 MPa
